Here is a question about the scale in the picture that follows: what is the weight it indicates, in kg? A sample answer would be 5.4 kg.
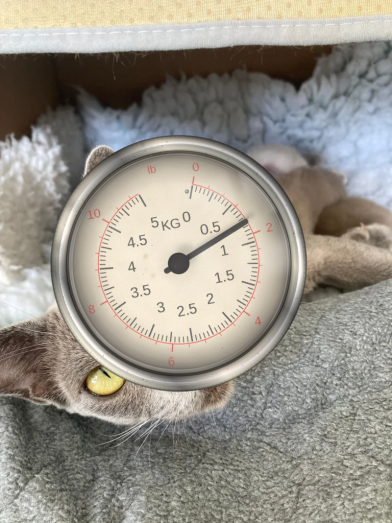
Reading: 0.75 kg
